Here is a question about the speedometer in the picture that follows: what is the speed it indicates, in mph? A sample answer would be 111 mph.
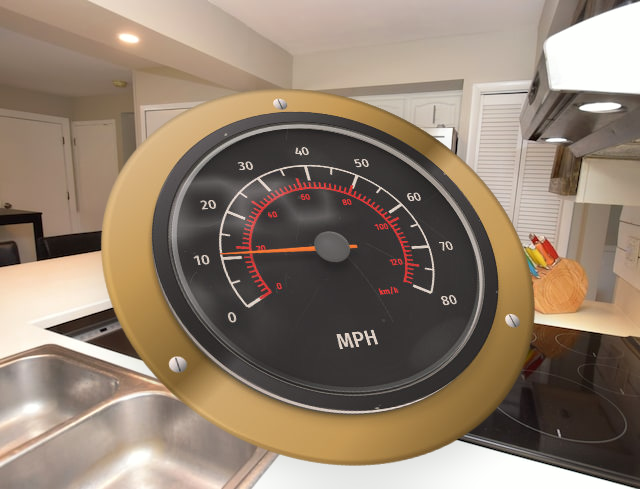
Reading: 10 mph
